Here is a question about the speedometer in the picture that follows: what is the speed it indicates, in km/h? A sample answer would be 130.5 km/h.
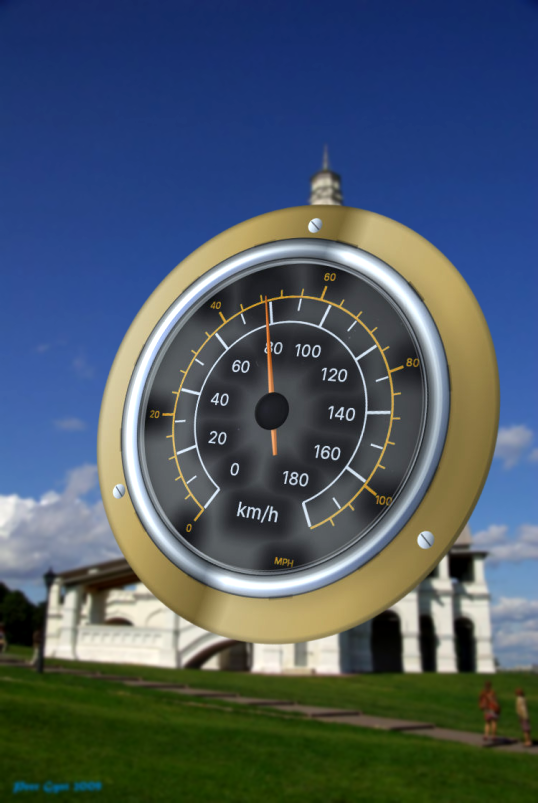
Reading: 80 km/h
